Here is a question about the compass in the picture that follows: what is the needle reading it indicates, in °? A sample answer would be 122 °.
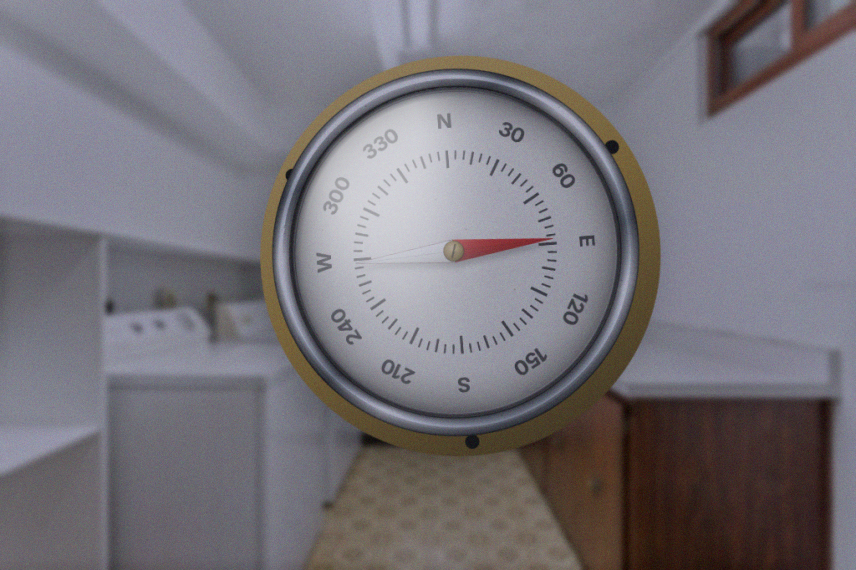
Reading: 87.5 °
